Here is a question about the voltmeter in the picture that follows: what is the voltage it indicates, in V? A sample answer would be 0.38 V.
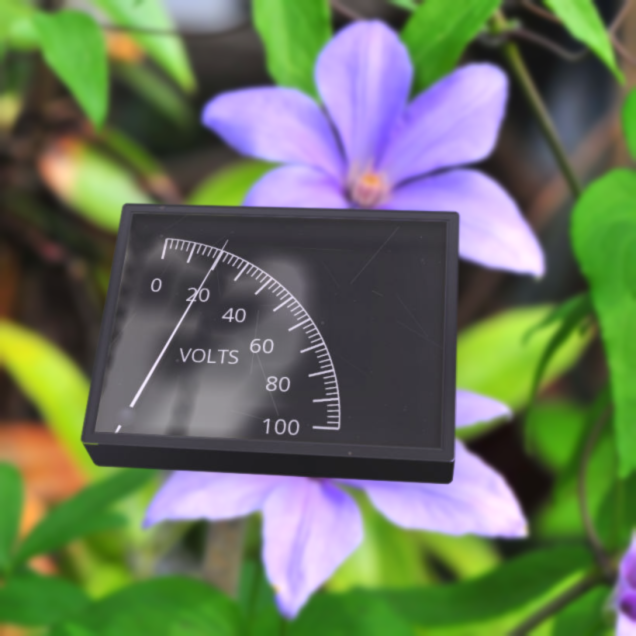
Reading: 20 V
